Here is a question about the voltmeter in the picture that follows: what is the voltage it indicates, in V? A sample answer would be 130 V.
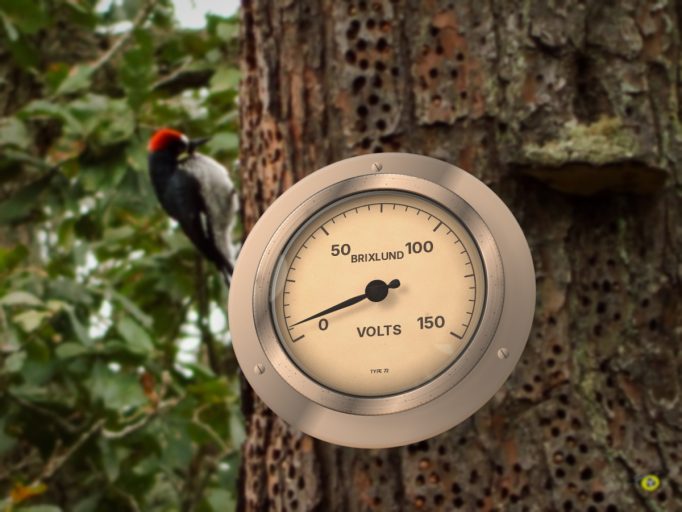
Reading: 5 V
